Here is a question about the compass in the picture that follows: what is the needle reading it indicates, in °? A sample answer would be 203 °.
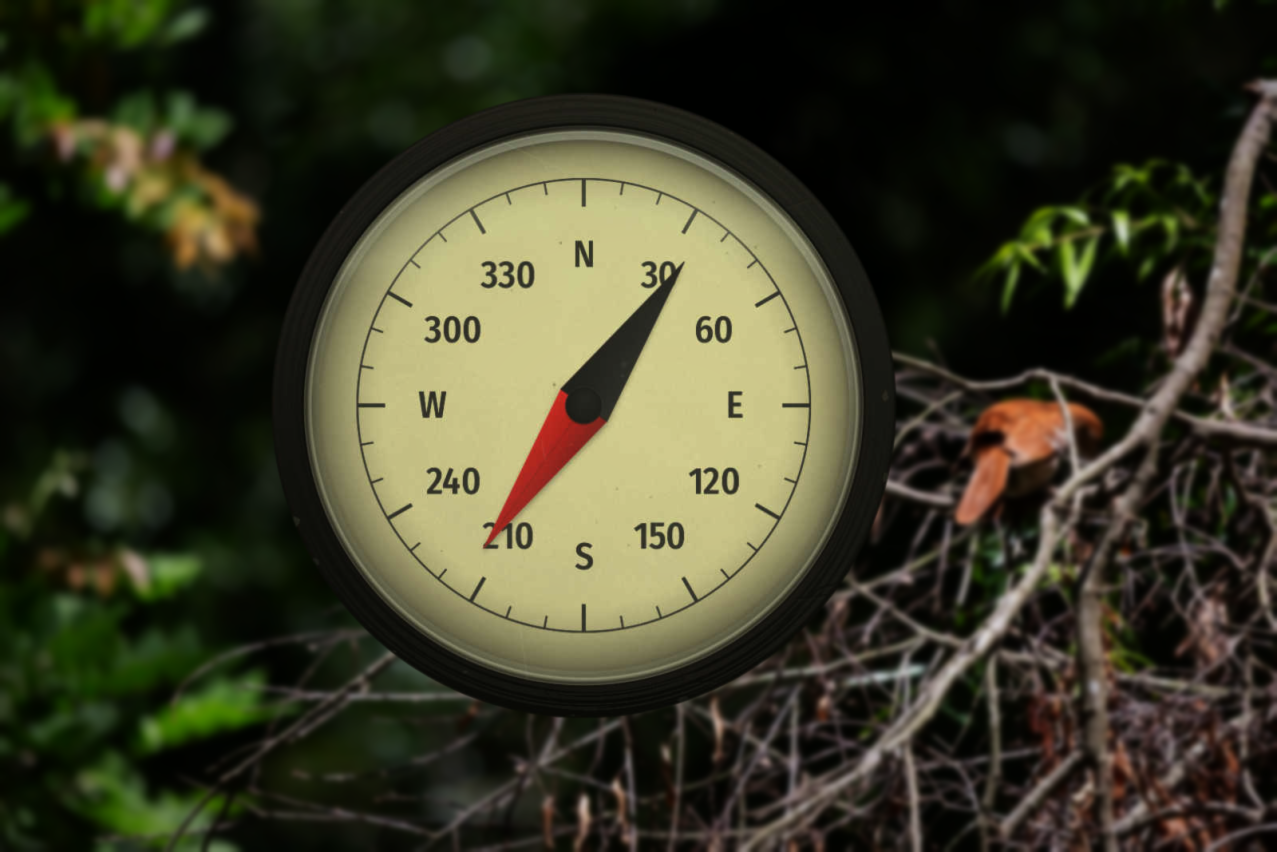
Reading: 215 °
